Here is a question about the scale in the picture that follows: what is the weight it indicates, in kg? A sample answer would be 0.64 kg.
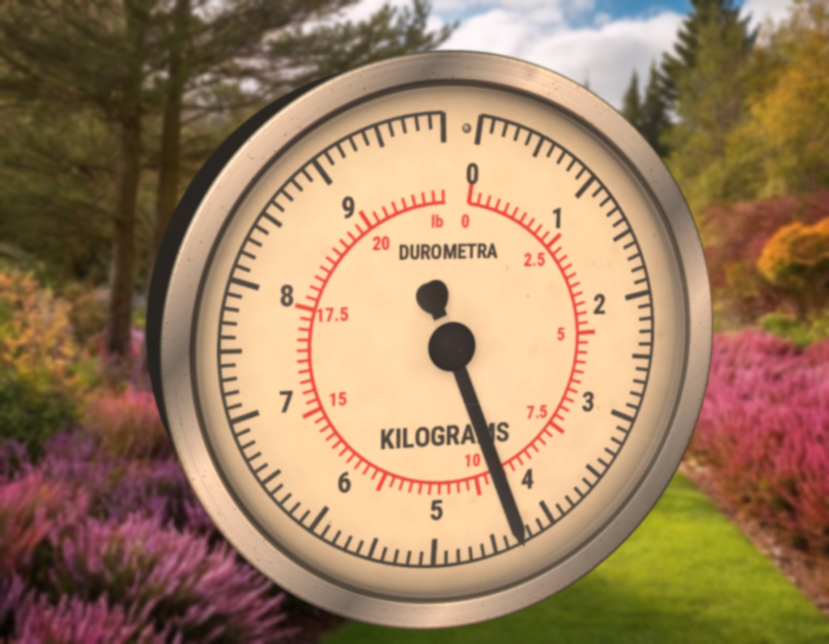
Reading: 4.3 kg
